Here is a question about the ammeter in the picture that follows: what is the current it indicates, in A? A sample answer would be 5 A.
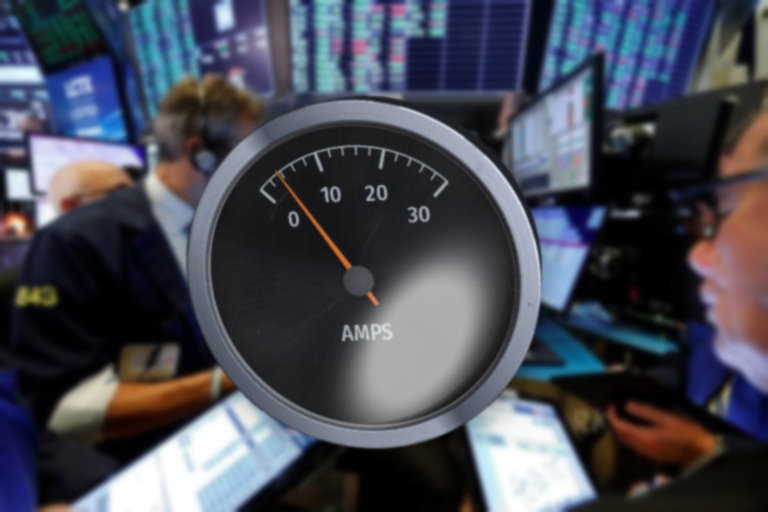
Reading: 4 A
